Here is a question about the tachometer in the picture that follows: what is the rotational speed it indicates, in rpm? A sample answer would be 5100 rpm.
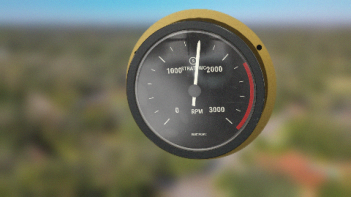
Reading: 1600 rpm
